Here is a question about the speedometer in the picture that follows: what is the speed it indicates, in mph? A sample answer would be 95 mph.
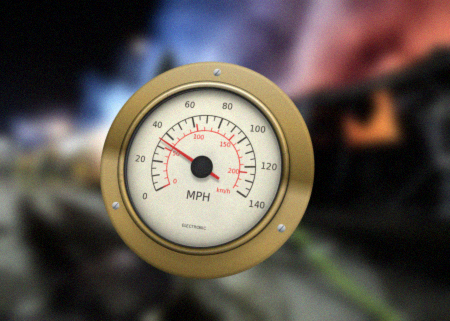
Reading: 35 mph
